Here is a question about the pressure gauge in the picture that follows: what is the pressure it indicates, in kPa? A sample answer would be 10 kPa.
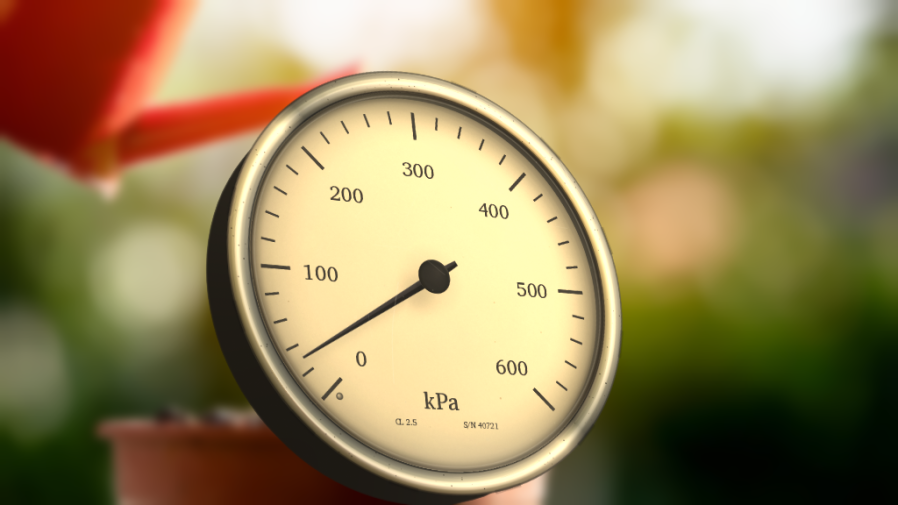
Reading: 30 kPa
